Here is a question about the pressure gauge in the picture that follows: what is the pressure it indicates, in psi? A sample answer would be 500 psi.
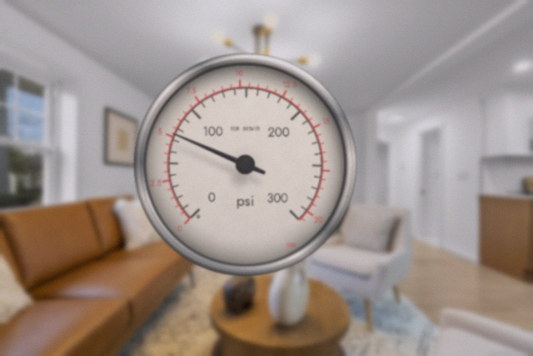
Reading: 75 psi
